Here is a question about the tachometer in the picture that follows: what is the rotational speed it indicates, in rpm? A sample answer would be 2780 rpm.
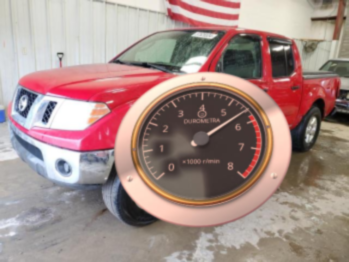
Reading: 5600 rpm
